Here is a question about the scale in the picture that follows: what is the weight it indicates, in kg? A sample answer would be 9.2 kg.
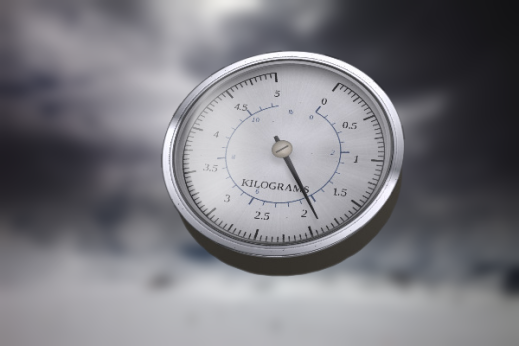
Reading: 1.9 kg
